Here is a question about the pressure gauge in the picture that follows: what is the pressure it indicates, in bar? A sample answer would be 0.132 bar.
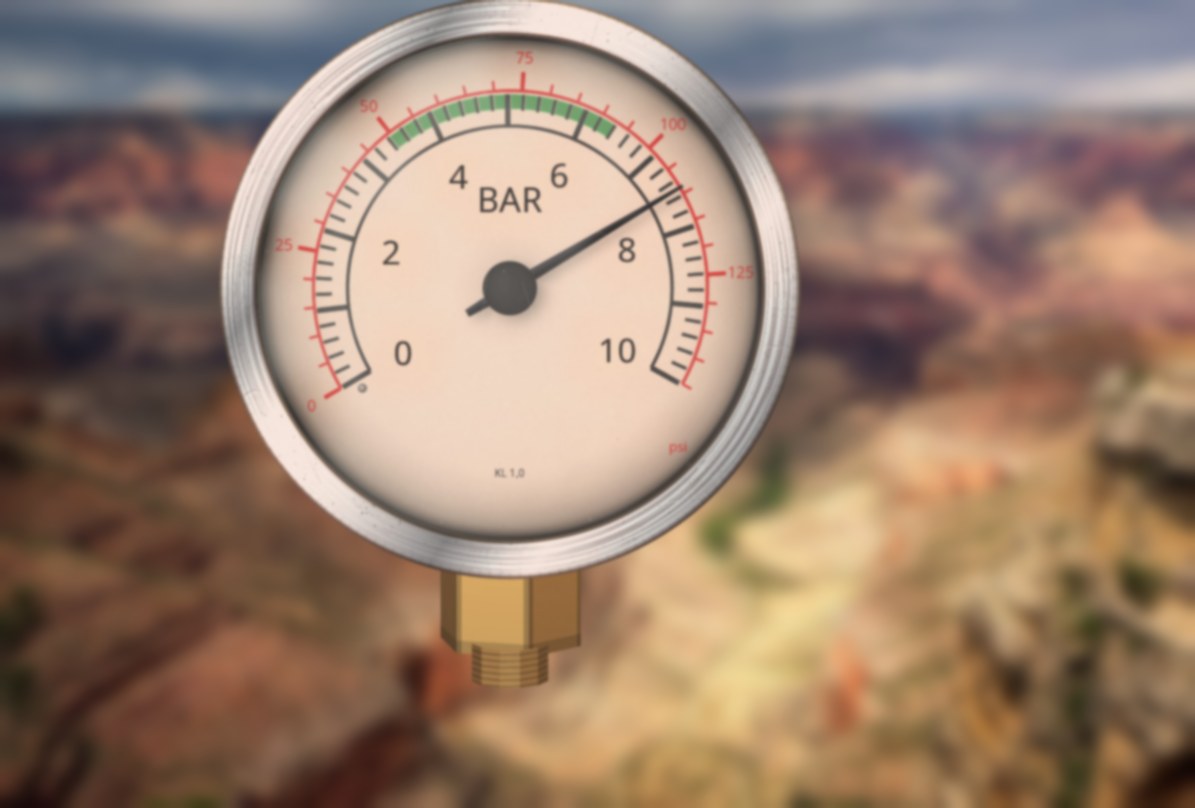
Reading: 7.5 bar
